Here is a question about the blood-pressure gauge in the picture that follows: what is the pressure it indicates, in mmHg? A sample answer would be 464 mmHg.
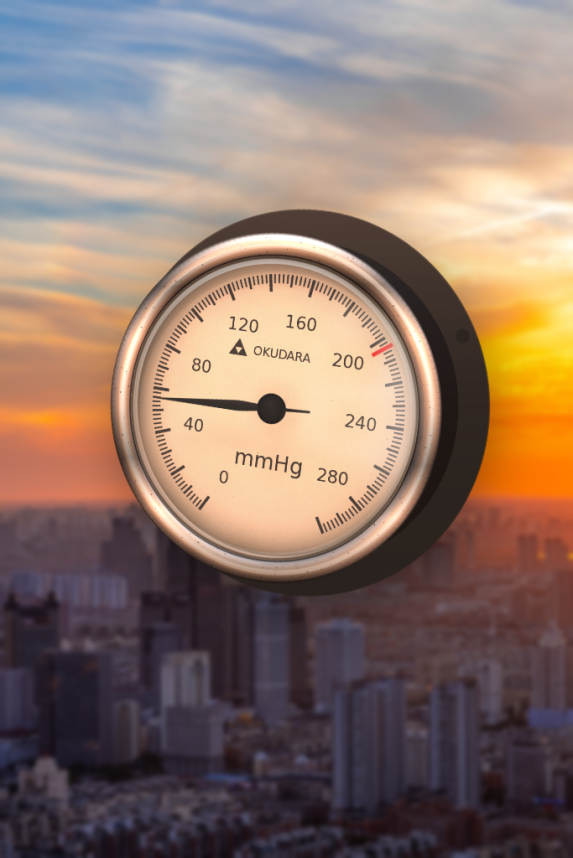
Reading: 56 mmHg
